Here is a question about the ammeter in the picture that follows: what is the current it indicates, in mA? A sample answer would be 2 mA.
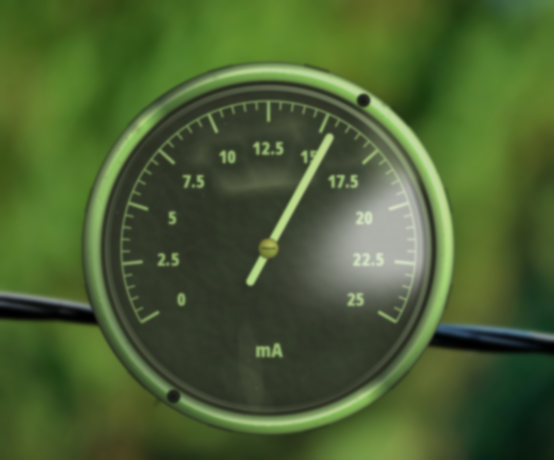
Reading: 15.5 mA
